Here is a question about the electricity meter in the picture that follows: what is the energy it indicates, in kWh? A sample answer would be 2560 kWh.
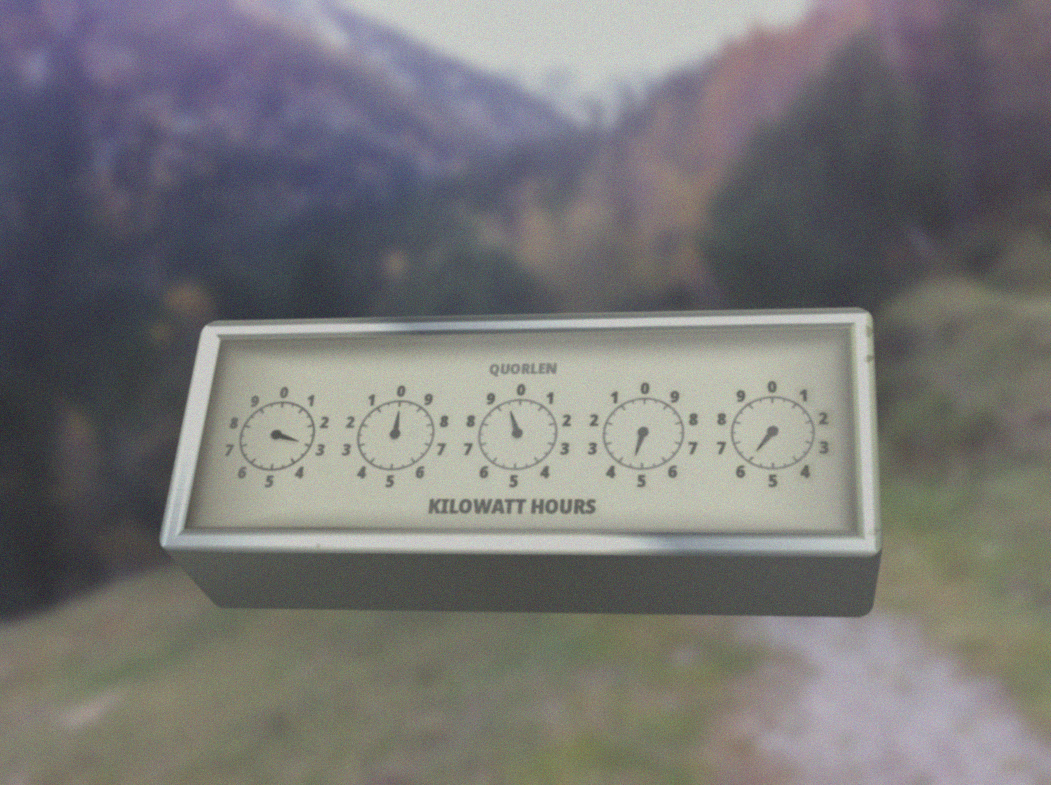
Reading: 29946 kWh
